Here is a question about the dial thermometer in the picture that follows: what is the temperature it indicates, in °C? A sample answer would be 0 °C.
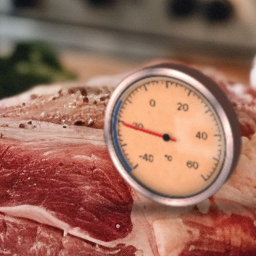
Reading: -20 °C
